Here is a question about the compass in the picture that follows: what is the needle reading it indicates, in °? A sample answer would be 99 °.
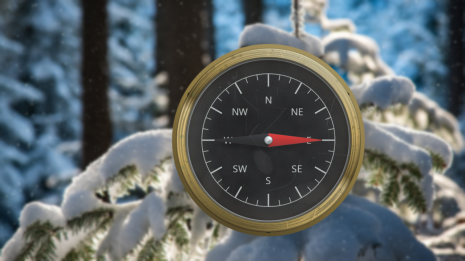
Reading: 90 °
